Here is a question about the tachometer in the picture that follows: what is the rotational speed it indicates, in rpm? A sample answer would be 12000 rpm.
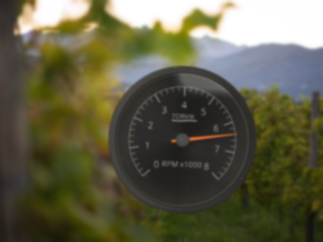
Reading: 6400 rpm
